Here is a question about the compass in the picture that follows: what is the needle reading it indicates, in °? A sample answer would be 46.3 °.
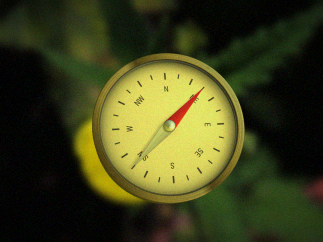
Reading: 45 °
